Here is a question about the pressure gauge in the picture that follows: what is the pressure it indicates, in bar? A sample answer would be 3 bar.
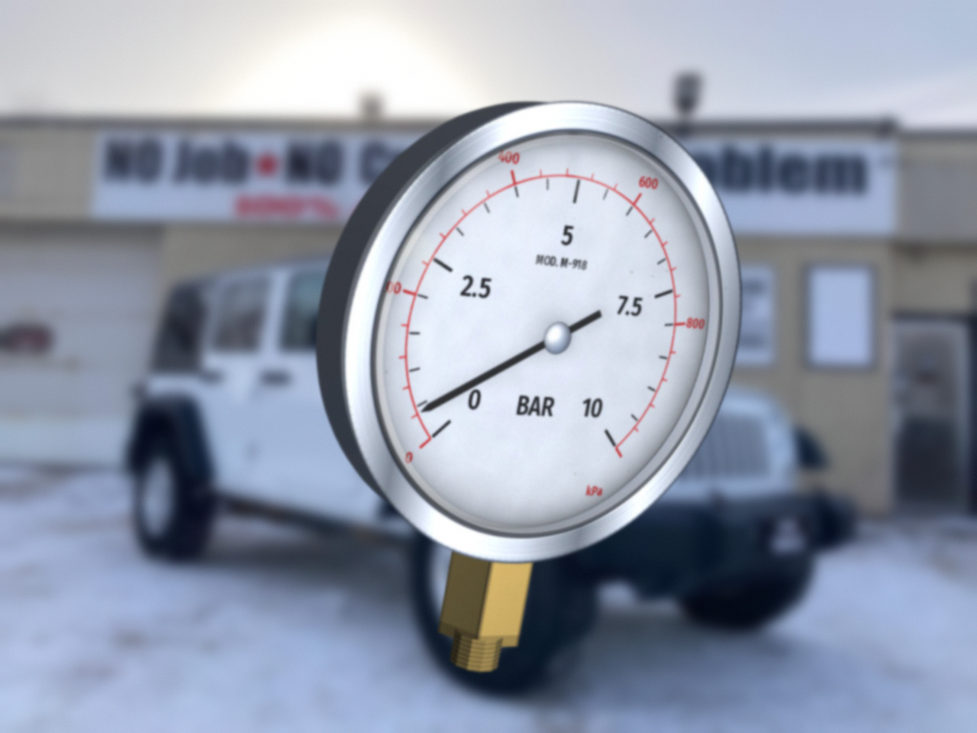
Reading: 0.5 bar
